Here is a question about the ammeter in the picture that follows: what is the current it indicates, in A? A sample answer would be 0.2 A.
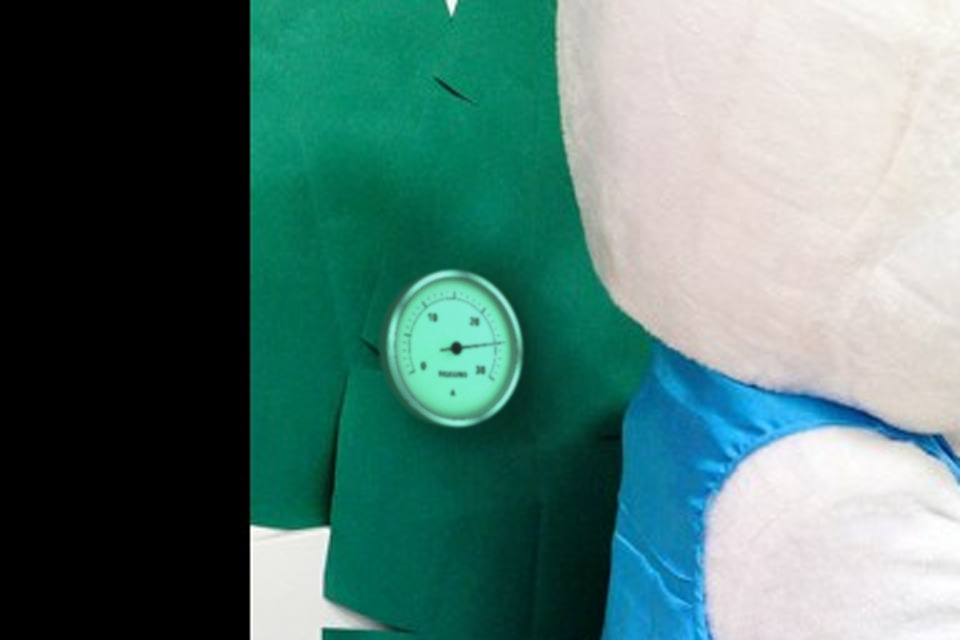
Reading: 25 A
